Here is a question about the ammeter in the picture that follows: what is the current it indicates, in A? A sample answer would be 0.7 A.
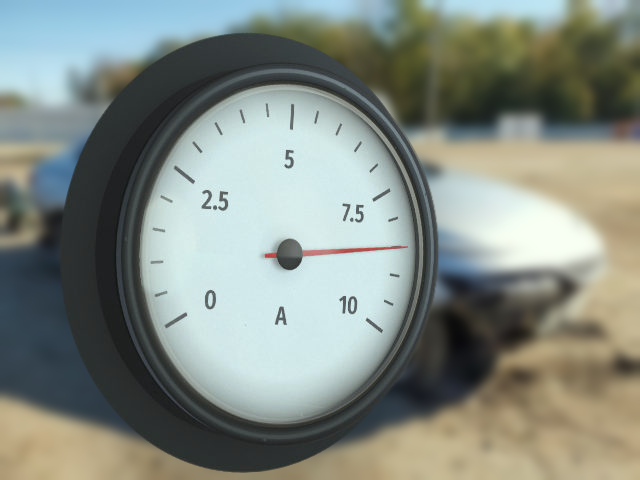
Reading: 8.5 A
